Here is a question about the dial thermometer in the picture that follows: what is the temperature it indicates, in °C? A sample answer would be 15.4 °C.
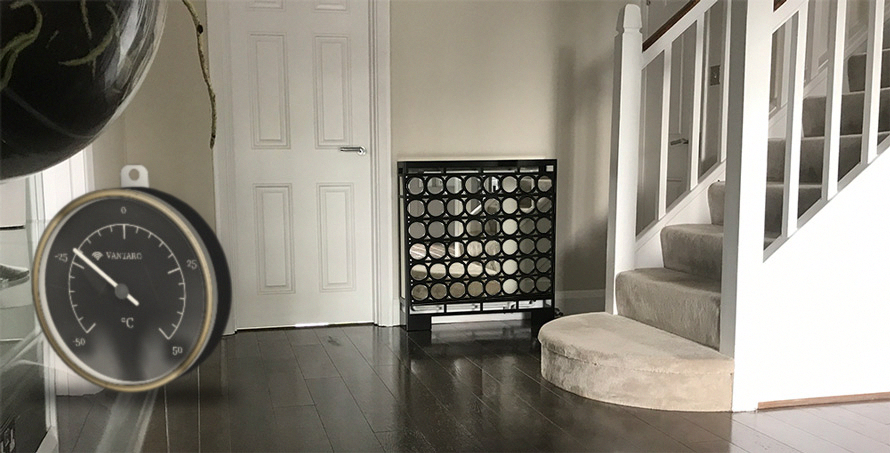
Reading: -20 °C
